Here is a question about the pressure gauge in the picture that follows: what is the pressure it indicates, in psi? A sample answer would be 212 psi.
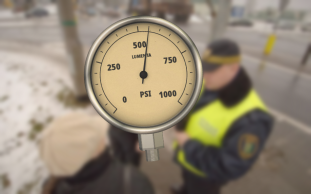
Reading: 550 psi
